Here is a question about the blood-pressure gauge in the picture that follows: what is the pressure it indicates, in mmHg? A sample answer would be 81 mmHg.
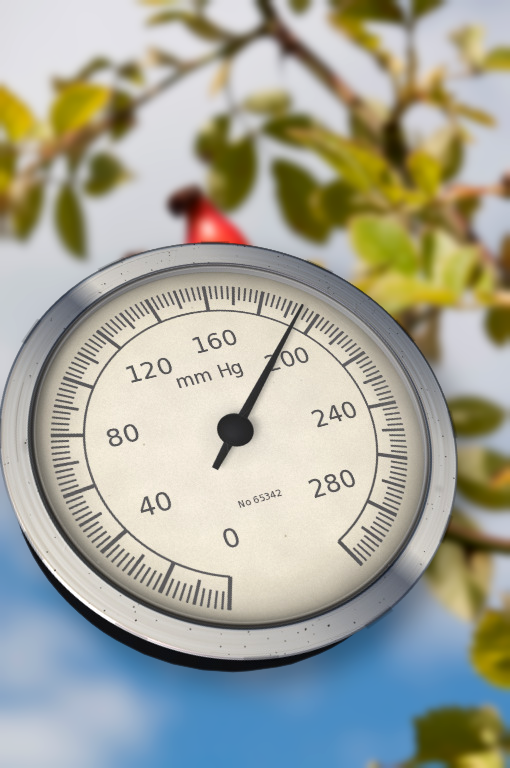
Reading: 194 mmHg
